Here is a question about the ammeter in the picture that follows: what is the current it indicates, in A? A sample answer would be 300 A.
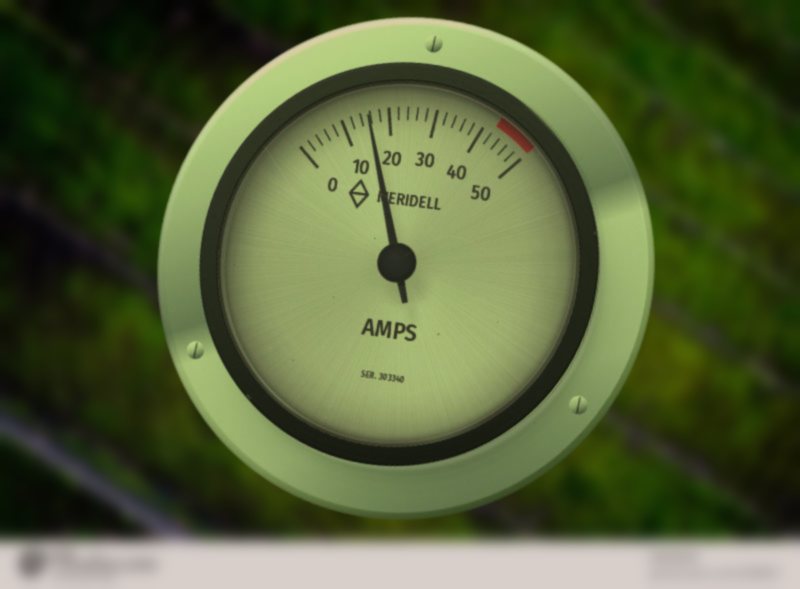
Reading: 16 A
